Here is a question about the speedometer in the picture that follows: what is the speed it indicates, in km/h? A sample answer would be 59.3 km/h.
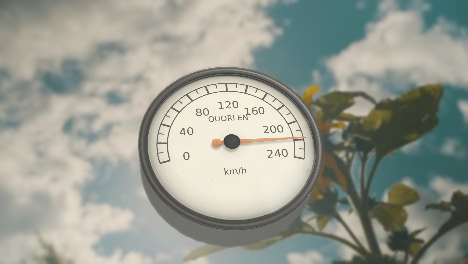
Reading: 220 km/h
